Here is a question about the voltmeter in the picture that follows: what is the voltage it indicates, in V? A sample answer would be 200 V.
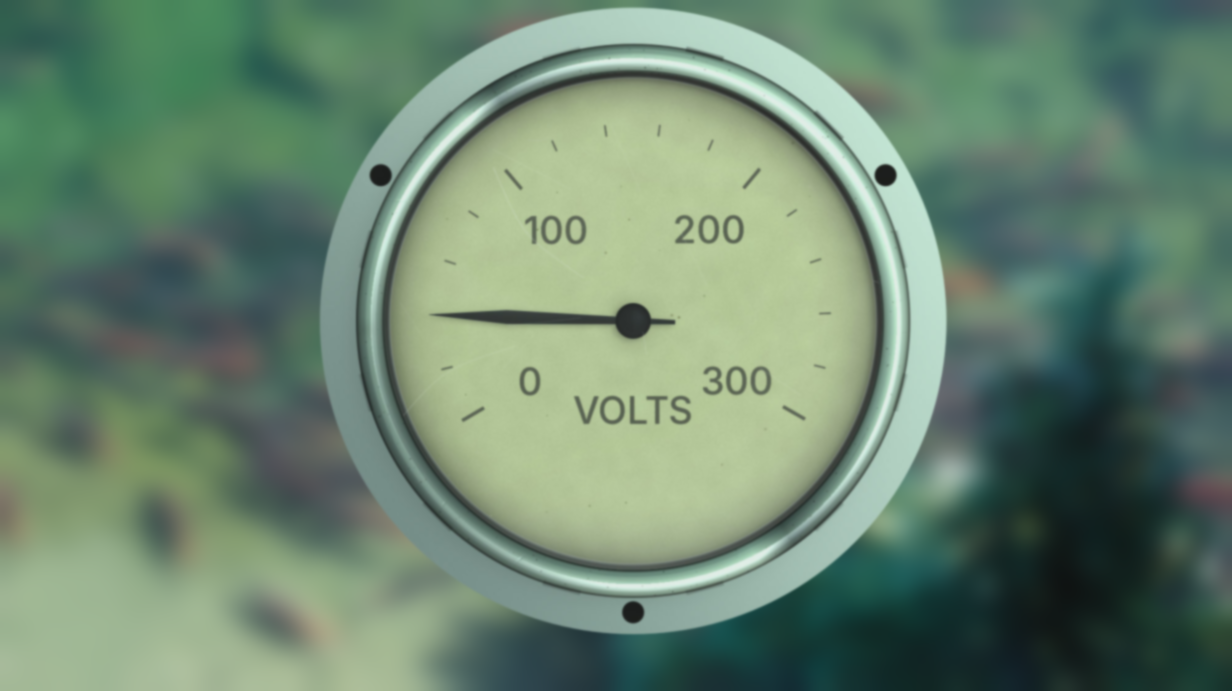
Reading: 40 V
